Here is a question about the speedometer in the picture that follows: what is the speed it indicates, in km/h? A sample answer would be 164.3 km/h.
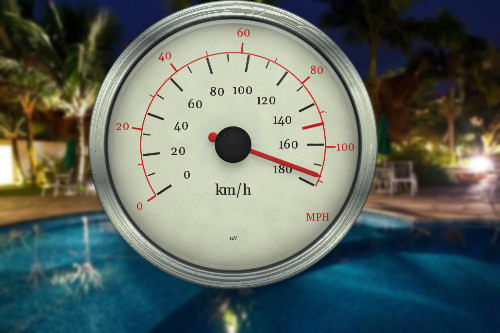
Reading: 175 km/h
